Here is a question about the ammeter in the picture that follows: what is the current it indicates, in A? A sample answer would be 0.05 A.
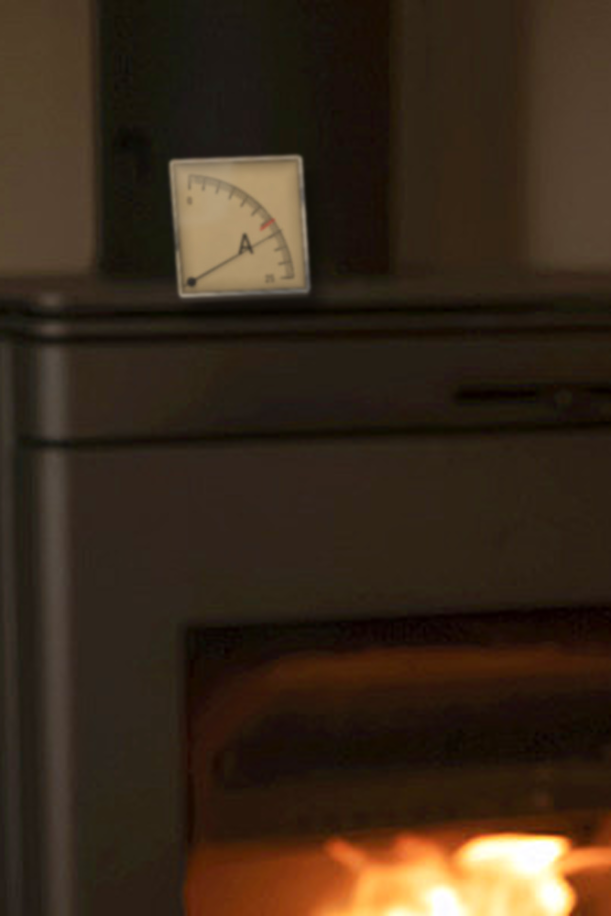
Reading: 17.5 A
